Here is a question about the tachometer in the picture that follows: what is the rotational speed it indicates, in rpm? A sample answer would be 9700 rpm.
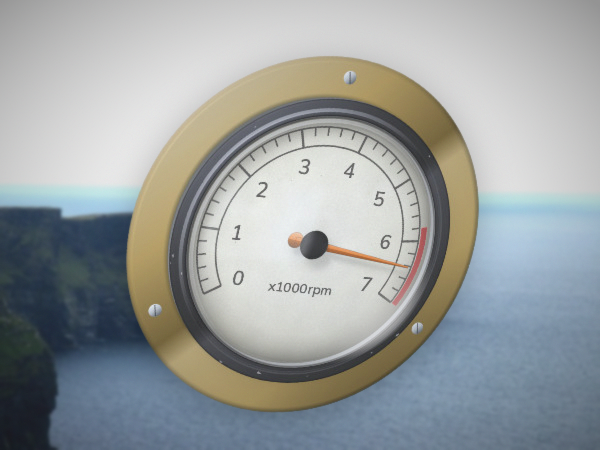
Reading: 6400 rpm
